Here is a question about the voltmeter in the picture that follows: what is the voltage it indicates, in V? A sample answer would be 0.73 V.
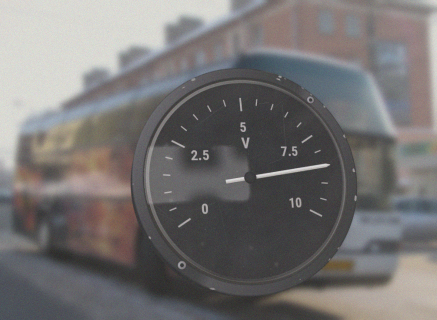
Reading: 8.5 V
